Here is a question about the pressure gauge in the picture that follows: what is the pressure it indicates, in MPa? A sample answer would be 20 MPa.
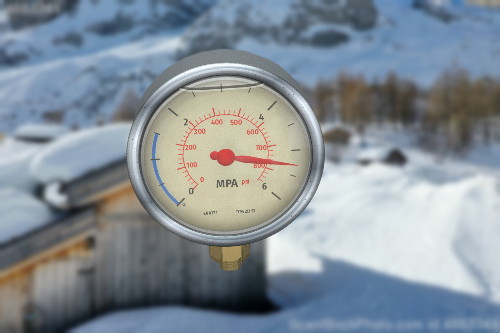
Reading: 5.25 MPa
